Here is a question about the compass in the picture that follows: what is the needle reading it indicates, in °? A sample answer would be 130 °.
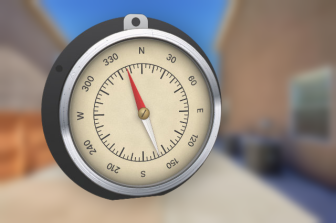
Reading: 340 °
